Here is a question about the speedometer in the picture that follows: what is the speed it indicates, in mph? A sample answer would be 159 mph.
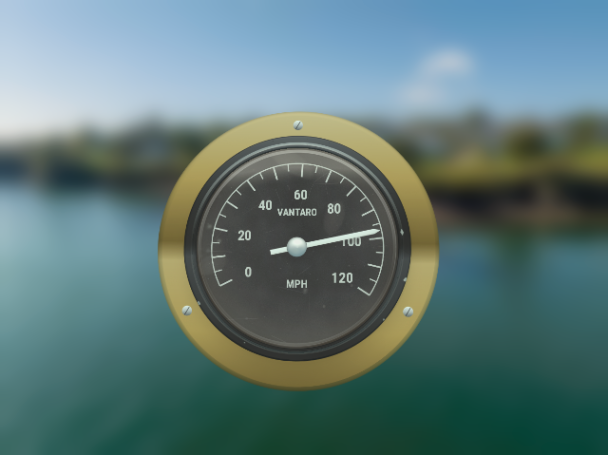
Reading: 97.5 mph
